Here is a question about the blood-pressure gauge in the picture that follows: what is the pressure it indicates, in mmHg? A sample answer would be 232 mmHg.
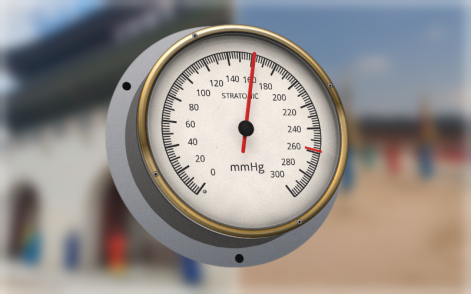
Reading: 160 mmHg
